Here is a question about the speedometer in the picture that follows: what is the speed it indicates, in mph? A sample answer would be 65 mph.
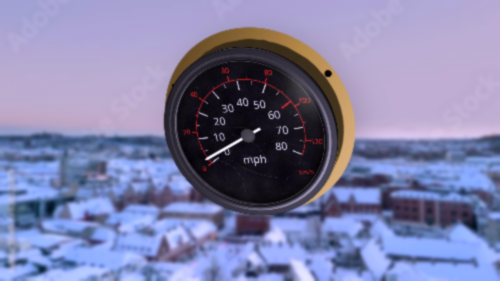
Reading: 2.5 mph
